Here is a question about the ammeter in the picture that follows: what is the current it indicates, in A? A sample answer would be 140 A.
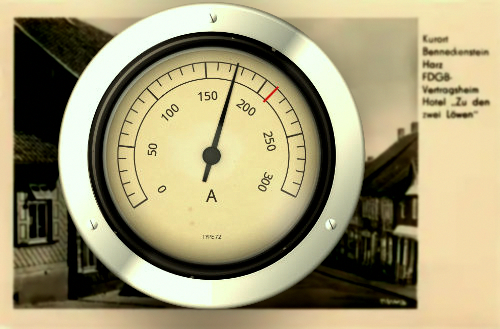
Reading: 175 A
